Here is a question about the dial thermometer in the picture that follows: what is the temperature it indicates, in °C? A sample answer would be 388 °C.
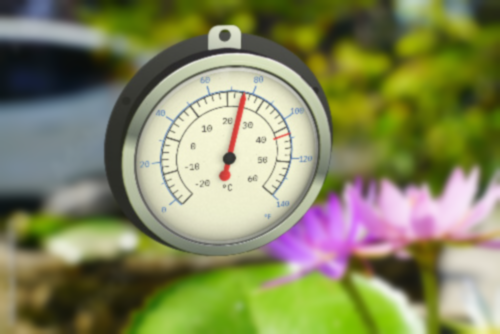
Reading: 24 °C
